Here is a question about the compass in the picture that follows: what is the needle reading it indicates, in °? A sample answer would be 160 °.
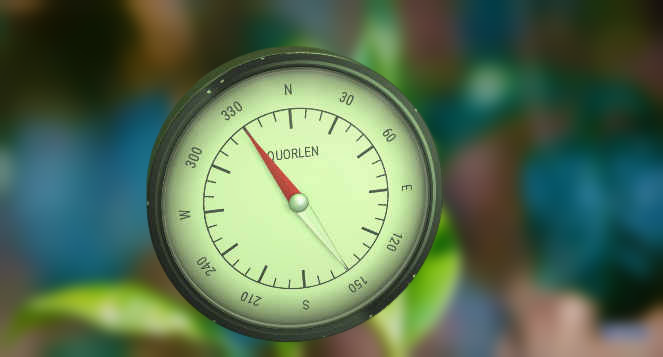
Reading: 330 °
